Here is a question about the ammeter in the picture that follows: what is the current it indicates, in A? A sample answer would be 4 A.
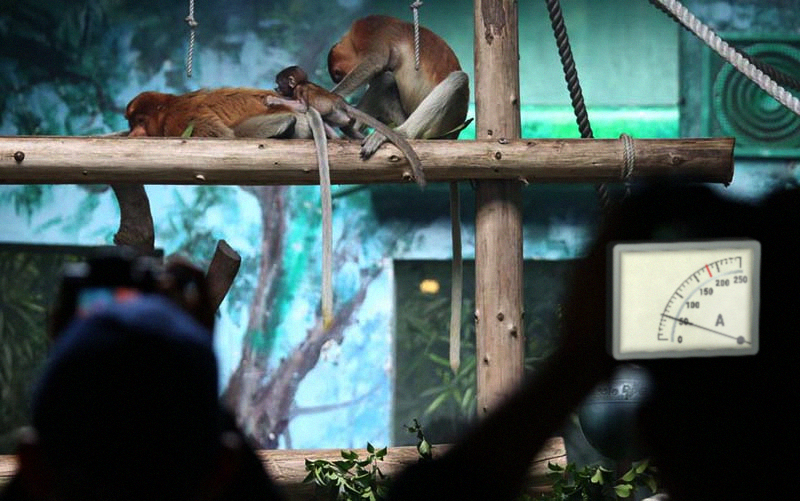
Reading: 50 A
